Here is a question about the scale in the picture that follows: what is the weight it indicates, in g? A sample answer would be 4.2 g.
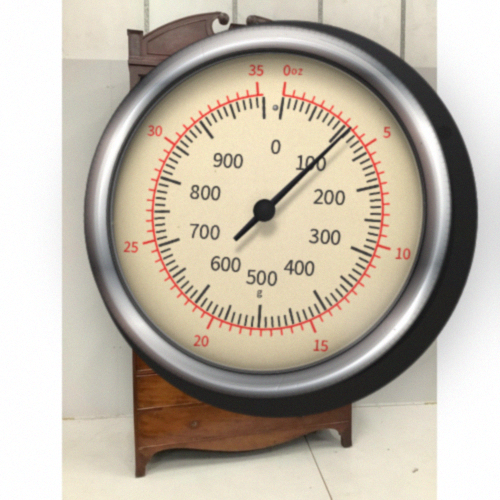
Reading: 110 g
